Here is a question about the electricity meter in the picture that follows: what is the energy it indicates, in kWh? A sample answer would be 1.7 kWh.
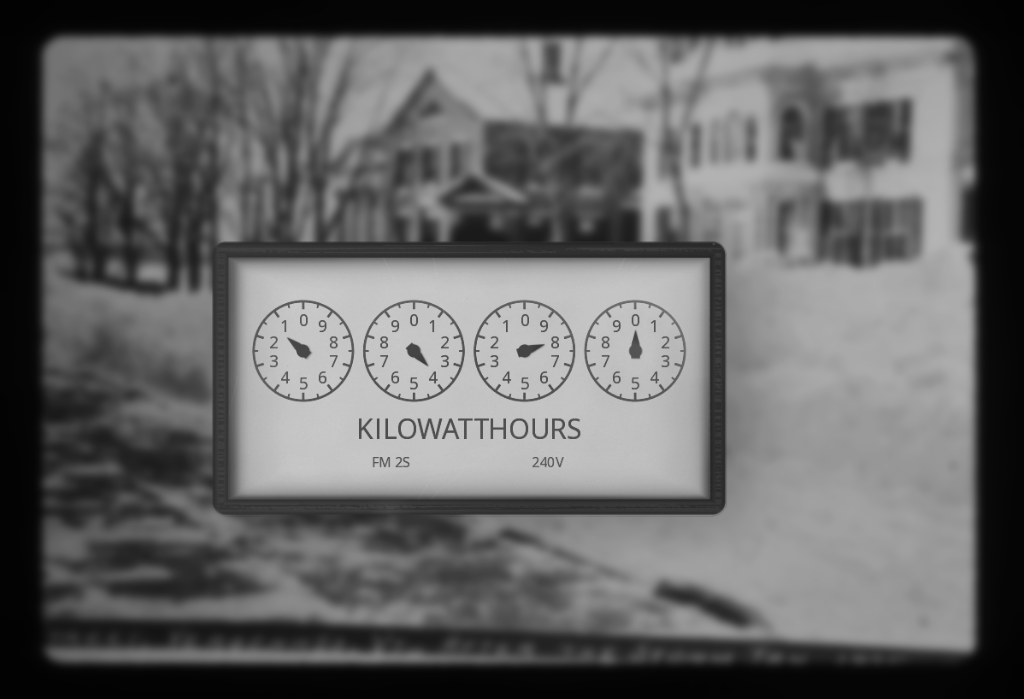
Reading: 1380 kWh
